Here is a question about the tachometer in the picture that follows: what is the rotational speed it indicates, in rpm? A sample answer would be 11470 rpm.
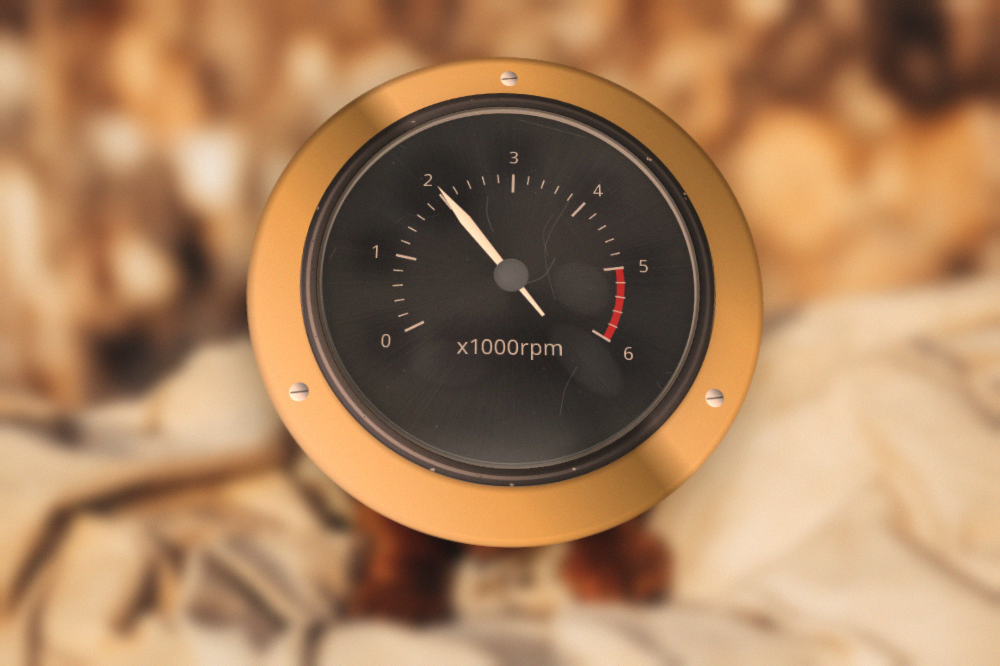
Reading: 2000 rpm
